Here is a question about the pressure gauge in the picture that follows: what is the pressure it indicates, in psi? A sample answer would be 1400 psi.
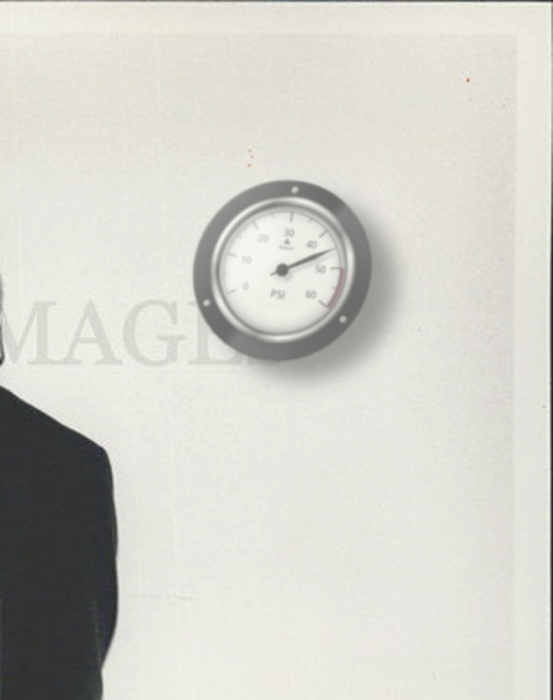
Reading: 45 psi
